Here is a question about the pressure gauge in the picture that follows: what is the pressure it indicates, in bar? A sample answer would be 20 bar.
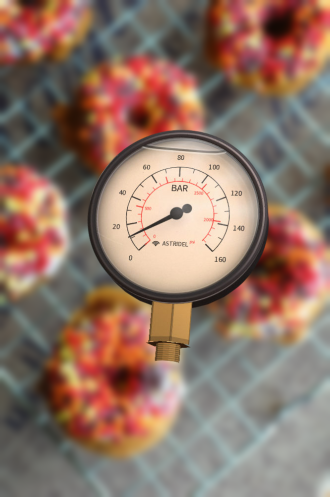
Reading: 10 bar
